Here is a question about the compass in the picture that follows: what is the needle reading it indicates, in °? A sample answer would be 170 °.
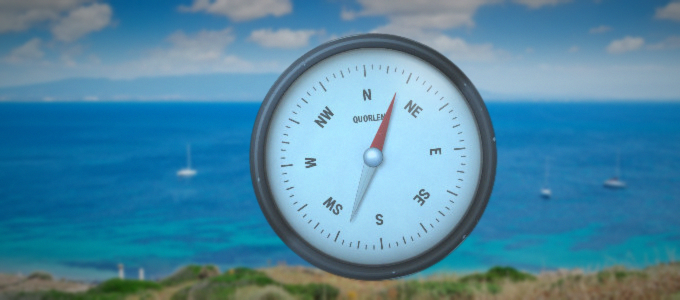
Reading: 25 °
